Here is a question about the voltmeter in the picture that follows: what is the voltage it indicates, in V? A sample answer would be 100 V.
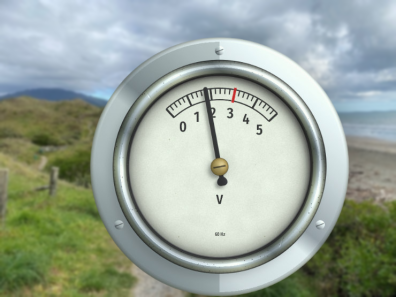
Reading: 1.8 V
